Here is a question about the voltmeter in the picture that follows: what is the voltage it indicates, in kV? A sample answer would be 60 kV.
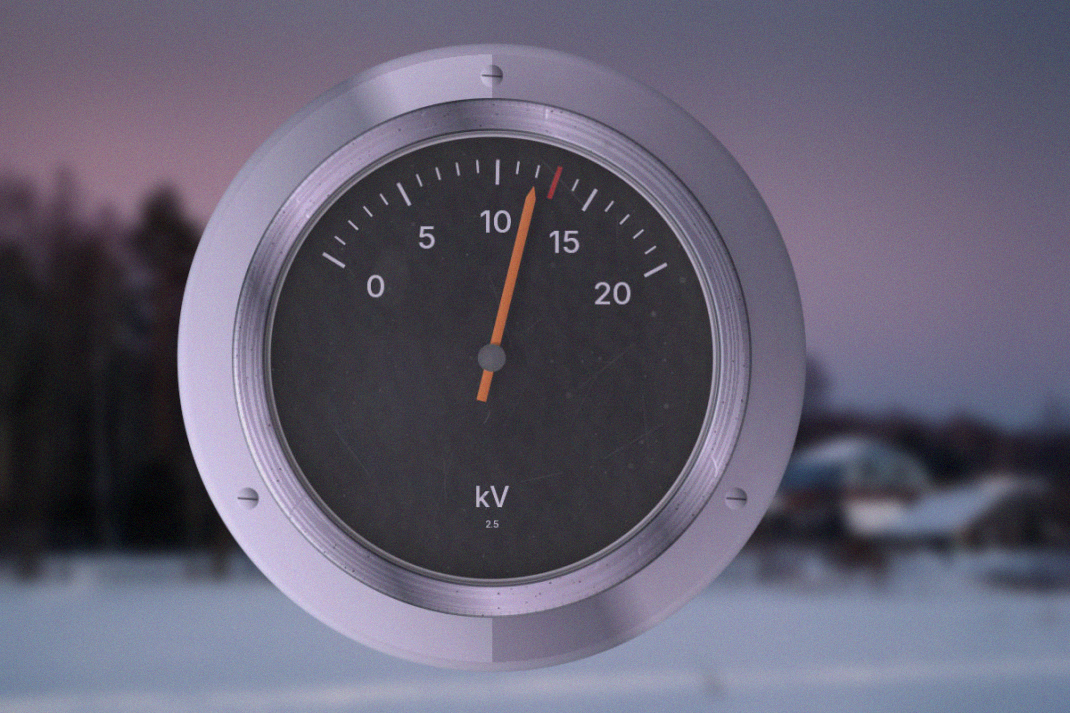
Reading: 12 kV
